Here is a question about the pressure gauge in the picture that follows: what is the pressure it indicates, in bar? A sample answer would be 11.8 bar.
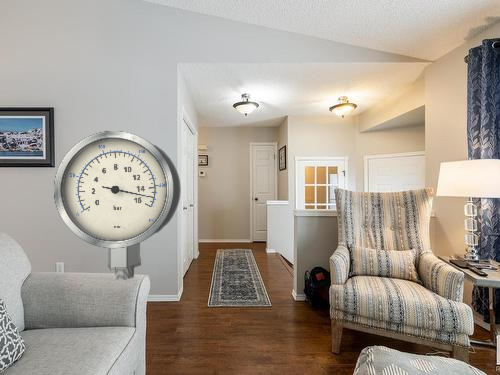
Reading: 15 bar
